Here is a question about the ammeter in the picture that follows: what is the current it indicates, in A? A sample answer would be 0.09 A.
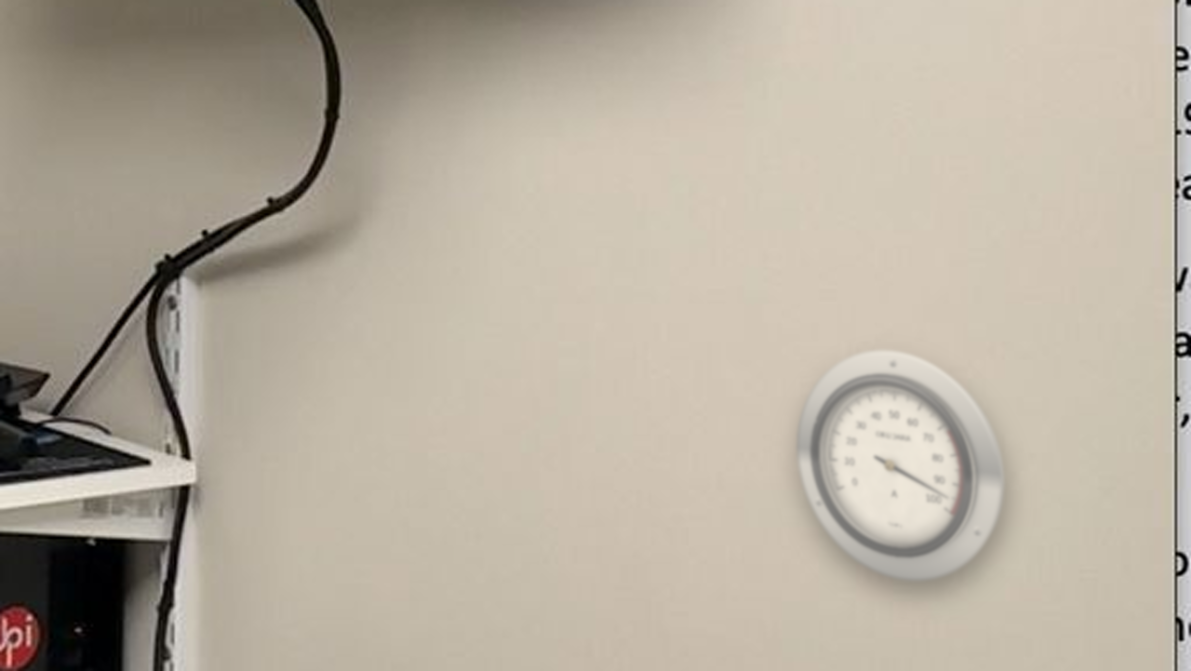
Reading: 95 A
